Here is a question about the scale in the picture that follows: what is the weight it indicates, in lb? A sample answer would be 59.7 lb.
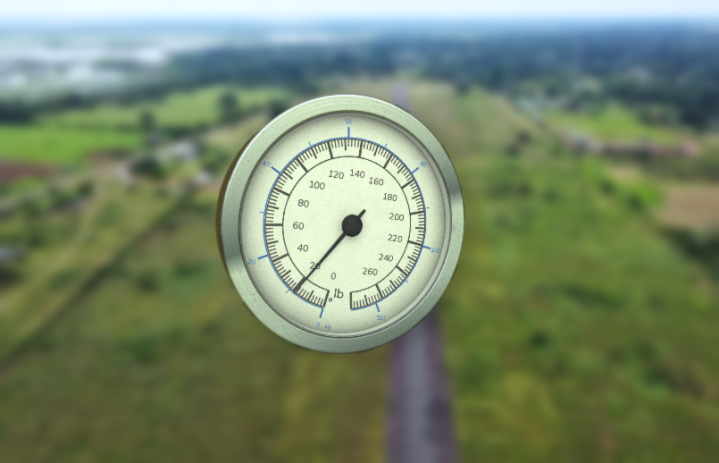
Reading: 20 lb
